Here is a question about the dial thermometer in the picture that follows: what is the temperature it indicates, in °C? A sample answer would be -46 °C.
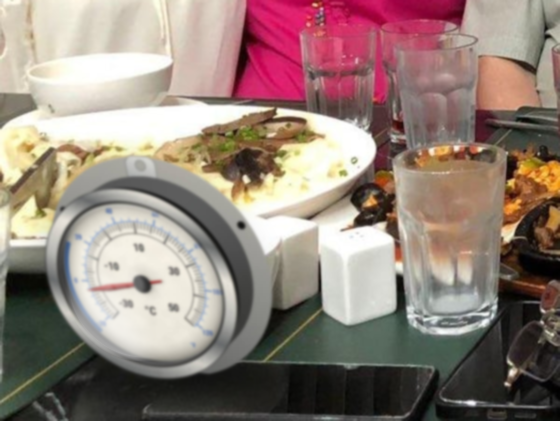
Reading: -20 °C
